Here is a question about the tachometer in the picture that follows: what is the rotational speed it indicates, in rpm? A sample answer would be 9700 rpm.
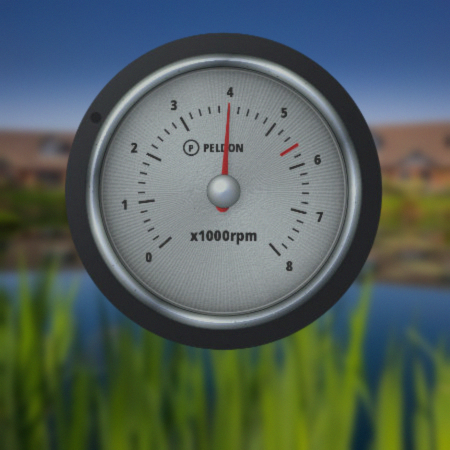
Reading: 4000 rpm
